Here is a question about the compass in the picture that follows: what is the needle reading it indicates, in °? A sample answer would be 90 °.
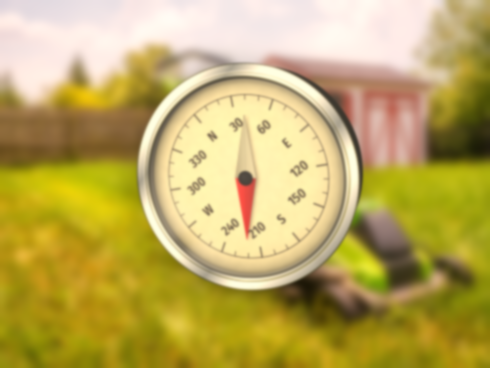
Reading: 220 °
